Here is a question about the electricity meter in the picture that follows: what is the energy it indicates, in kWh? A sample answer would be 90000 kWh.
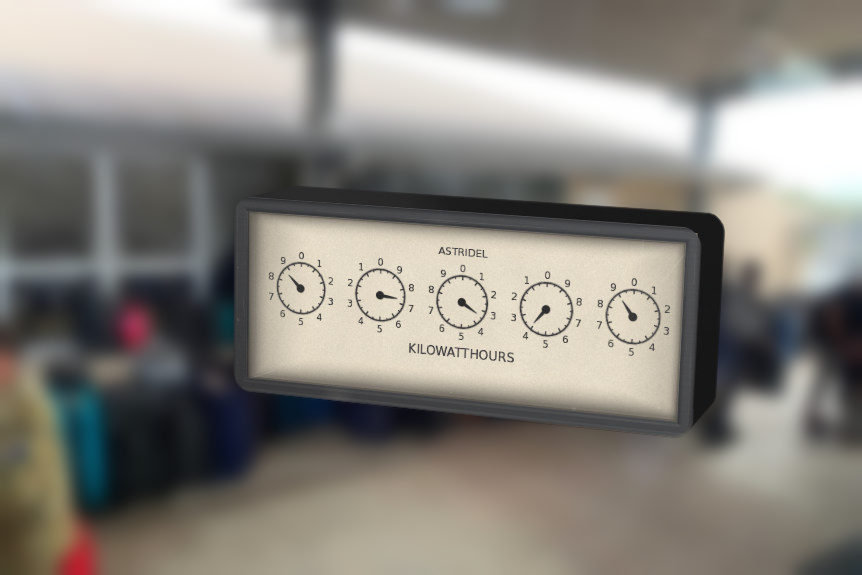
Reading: 87339 kWh
